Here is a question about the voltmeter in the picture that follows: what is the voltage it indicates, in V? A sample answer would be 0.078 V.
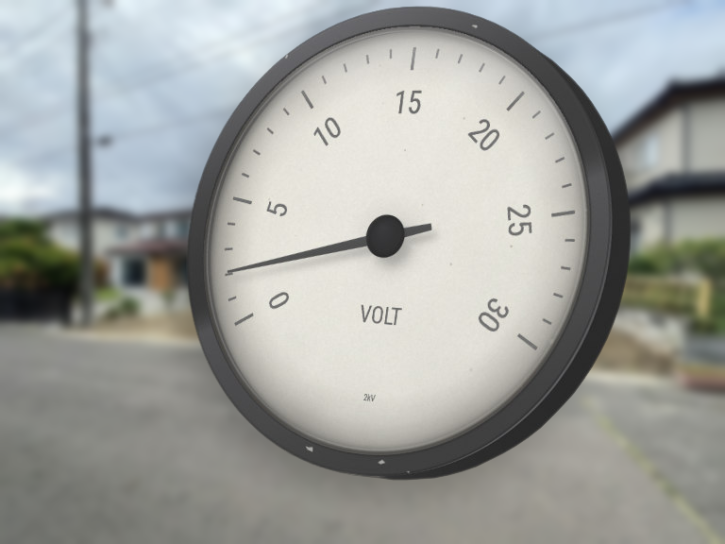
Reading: 2 V
